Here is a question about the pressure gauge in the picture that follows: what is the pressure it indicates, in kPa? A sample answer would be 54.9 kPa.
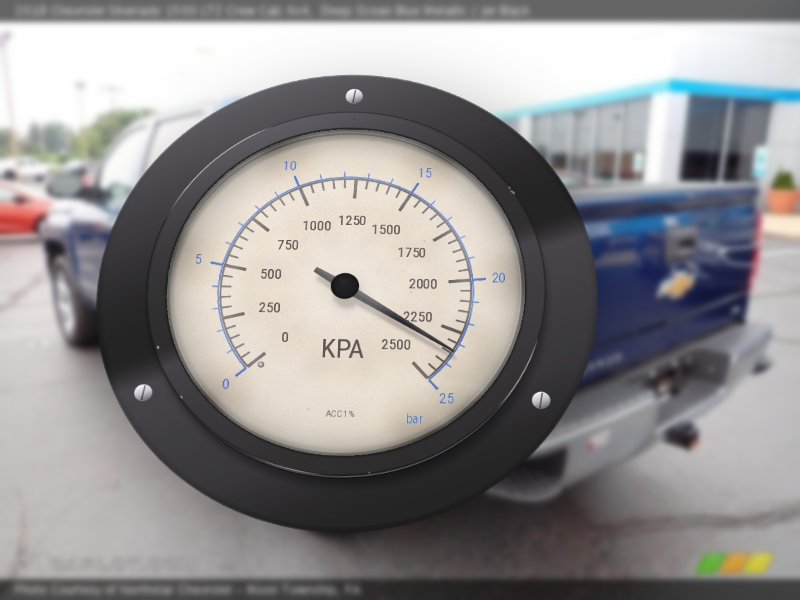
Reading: 2350 kPa
